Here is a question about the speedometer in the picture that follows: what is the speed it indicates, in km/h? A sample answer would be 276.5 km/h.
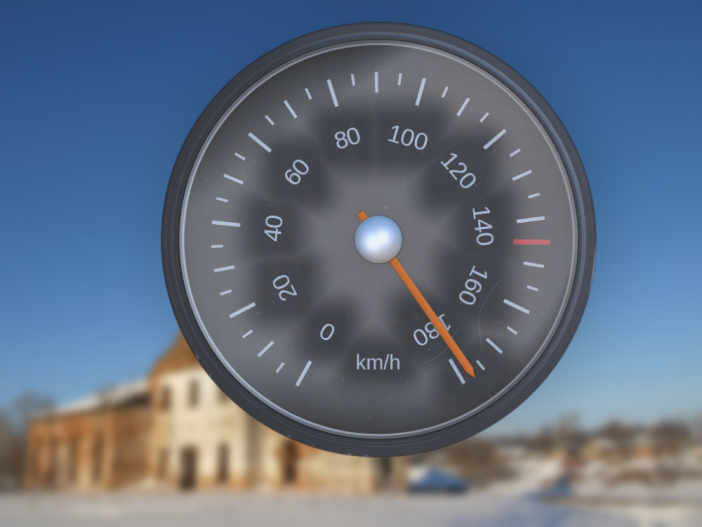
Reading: 177.5 km/h
